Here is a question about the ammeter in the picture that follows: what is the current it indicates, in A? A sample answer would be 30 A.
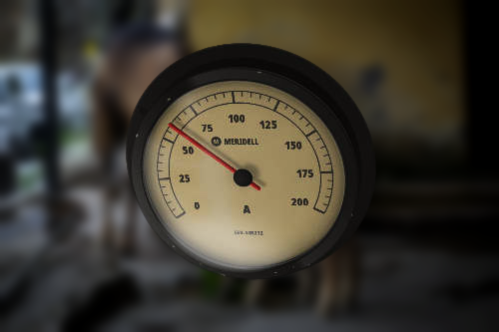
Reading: 60 A
